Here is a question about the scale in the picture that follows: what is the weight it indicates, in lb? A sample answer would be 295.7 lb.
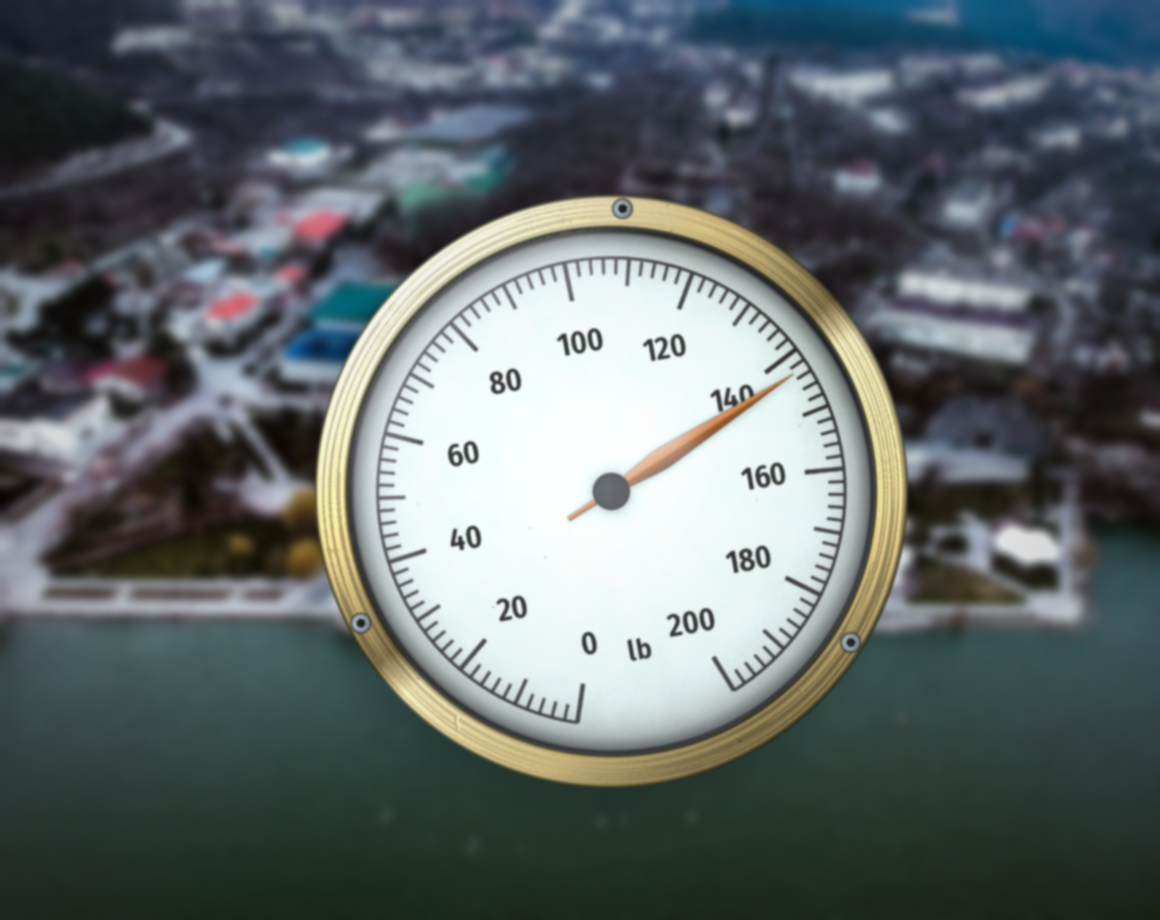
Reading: 143 lb
